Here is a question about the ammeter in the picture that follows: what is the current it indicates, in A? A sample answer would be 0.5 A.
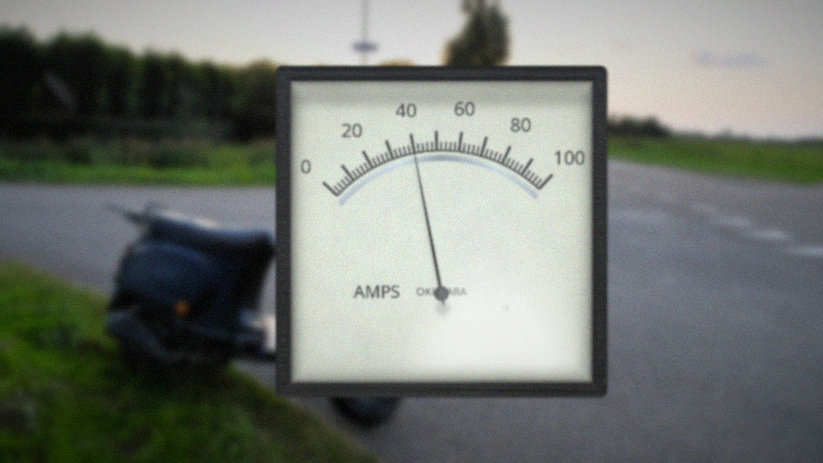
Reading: 40 A
